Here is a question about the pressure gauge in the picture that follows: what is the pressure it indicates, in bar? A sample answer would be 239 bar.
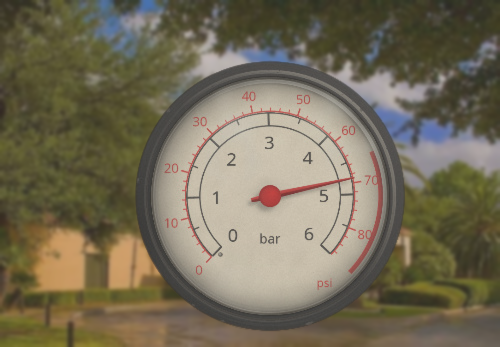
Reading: 4.75 bar
